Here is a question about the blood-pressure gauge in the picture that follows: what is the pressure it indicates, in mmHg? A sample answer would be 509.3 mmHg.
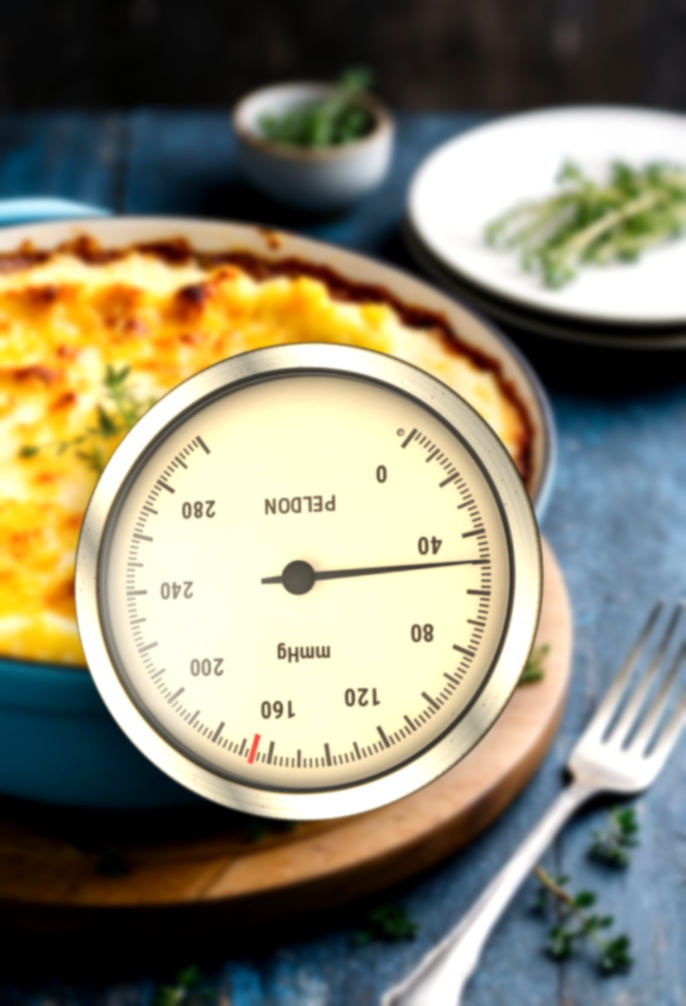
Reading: 50 mmHg
